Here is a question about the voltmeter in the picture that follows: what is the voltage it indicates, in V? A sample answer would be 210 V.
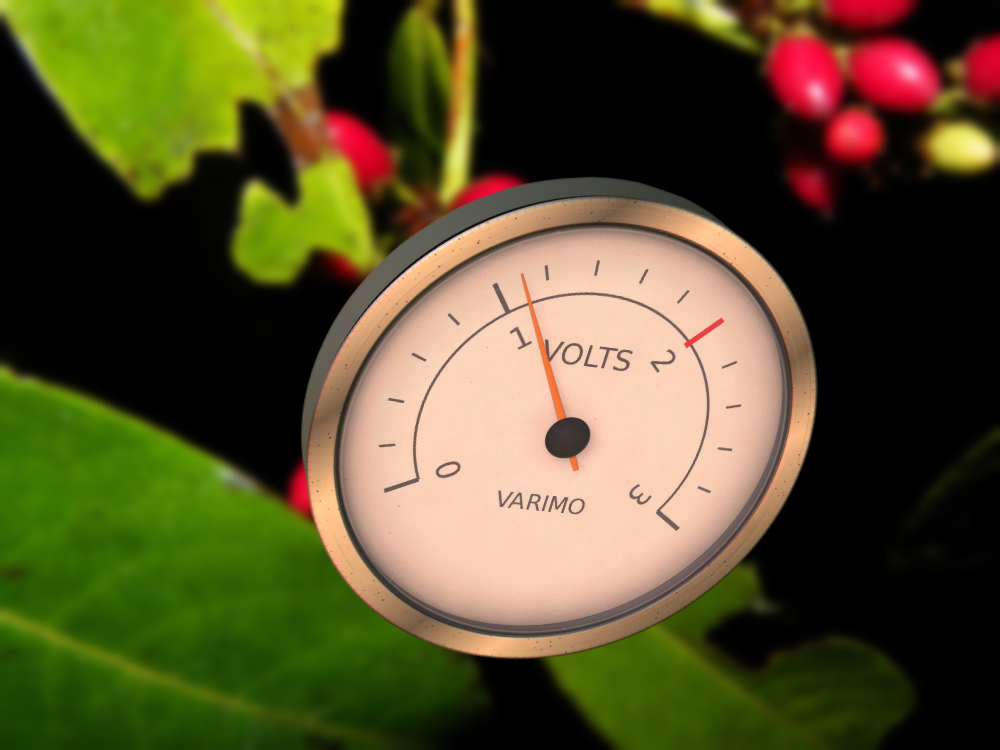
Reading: 1.1 V
